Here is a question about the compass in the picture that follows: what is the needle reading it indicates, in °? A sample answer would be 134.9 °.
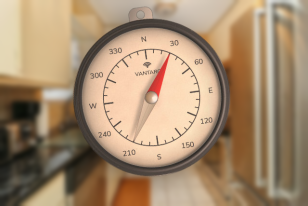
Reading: 30 °
